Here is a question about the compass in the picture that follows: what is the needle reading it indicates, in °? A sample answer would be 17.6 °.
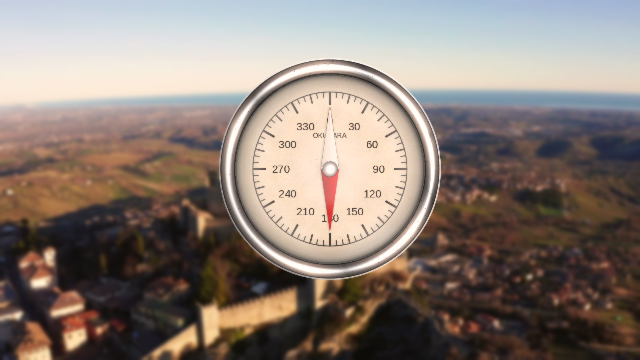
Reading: 180 °
